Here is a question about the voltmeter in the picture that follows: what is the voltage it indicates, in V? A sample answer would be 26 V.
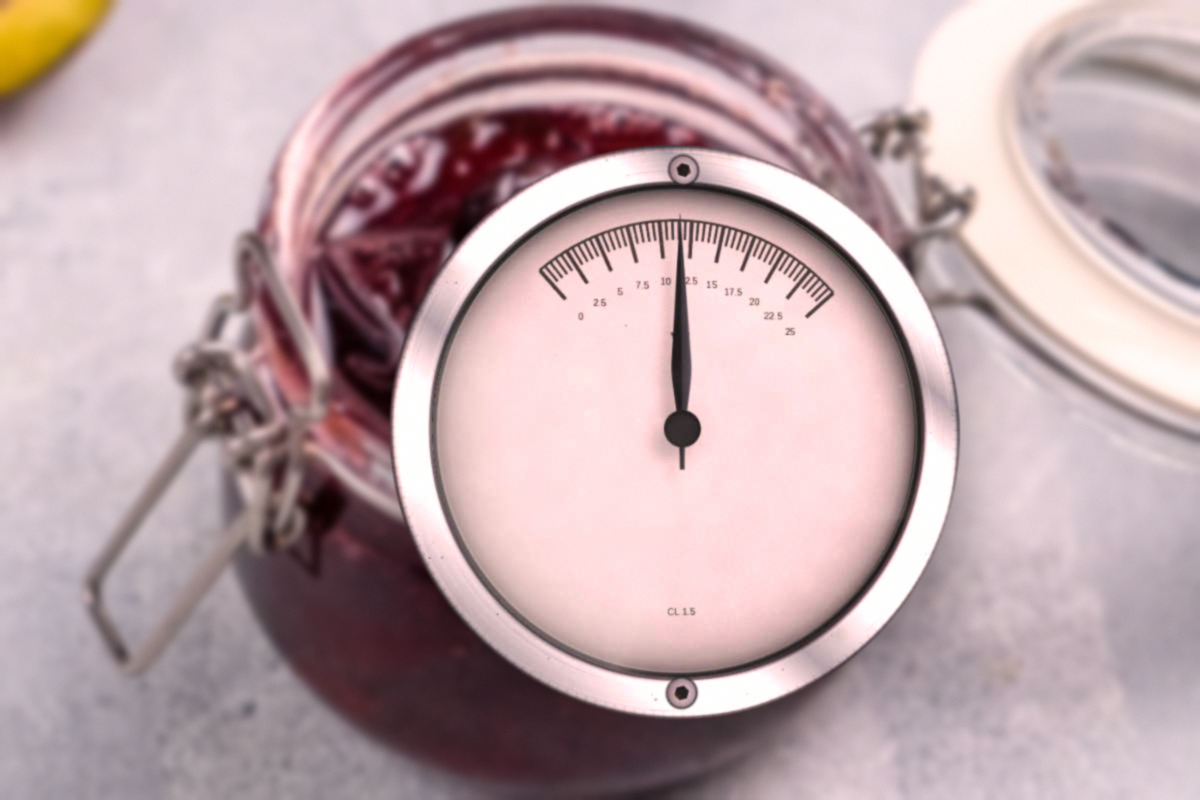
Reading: 11.5 V
